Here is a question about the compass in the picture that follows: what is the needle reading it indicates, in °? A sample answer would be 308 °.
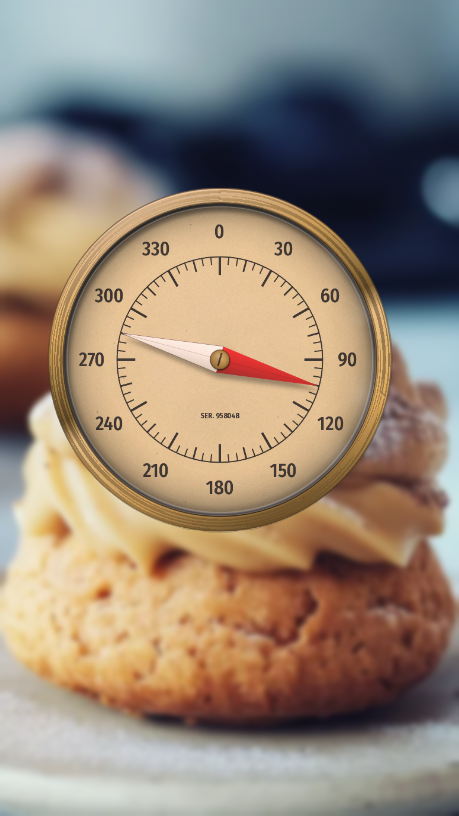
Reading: 105 °
